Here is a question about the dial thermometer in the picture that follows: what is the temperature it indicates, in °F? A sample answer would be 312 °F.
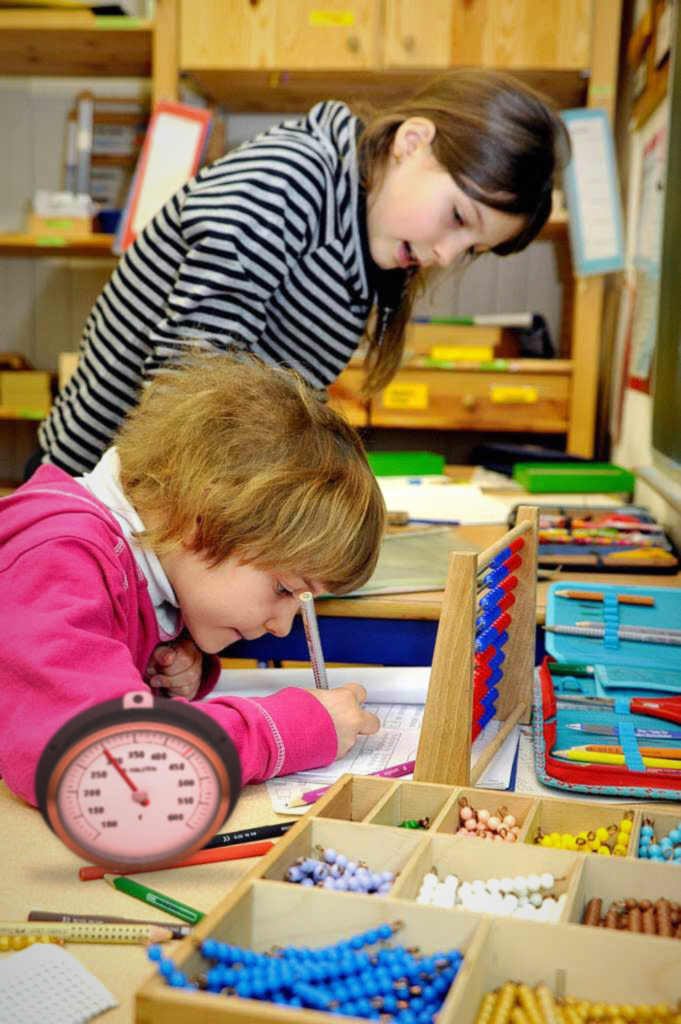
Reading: 300 °F
